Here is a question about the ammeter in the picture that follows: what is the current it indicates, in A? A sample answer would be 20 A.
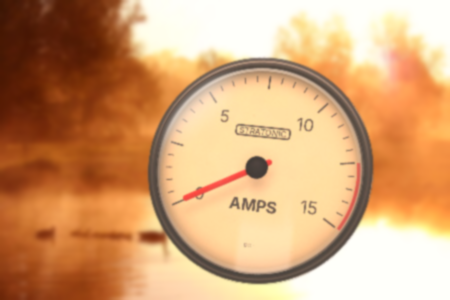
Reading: 0 A
